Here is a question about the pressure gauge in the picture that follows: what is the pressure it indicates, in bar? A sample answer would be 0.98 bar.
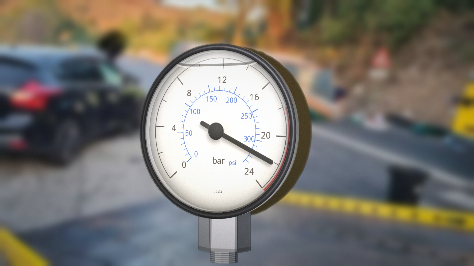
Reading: 22 bar
